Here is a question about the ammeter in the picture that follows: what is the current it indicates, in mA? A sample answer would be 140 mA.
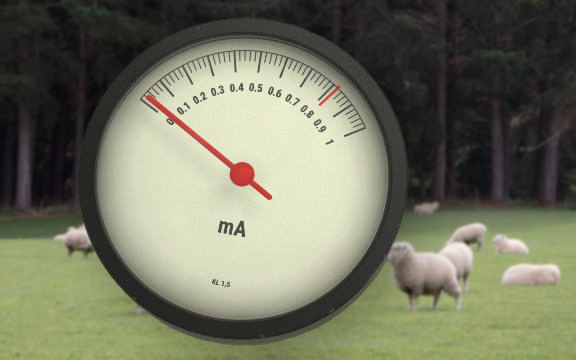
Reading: 0.02 mA
